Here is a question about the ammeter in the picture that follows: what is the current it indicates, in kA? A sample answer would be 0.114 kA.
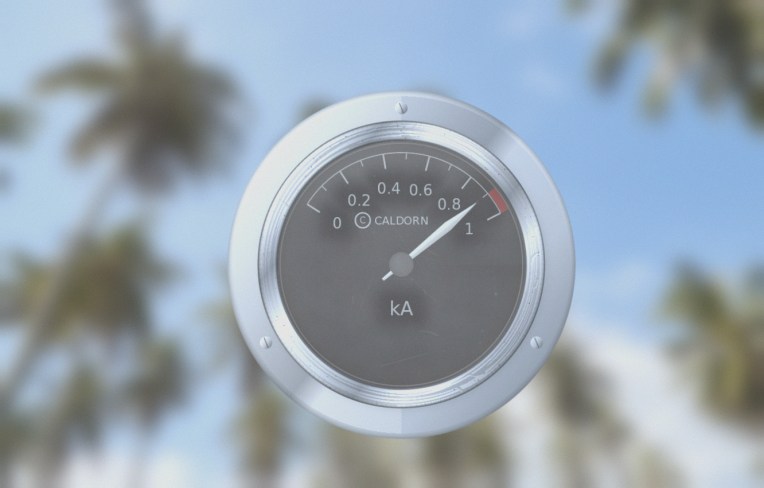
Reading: 0.9 kA
